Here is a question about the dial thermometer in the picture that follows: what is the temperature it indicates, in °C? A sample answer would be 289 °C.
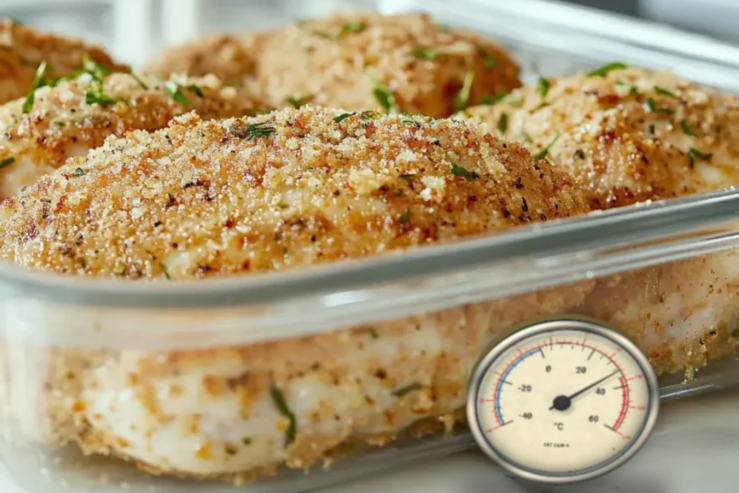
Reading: 32 °C
